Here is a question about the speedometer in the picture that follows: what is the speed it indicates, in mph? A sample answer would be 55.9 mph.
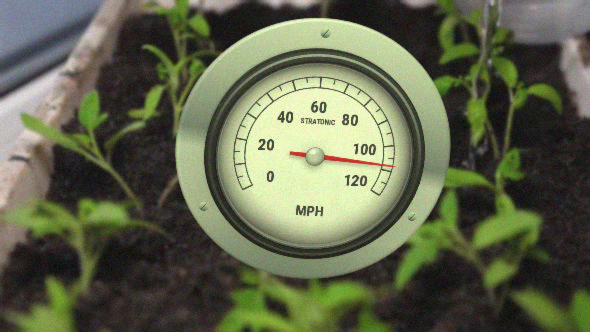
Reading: 107.5 mph
